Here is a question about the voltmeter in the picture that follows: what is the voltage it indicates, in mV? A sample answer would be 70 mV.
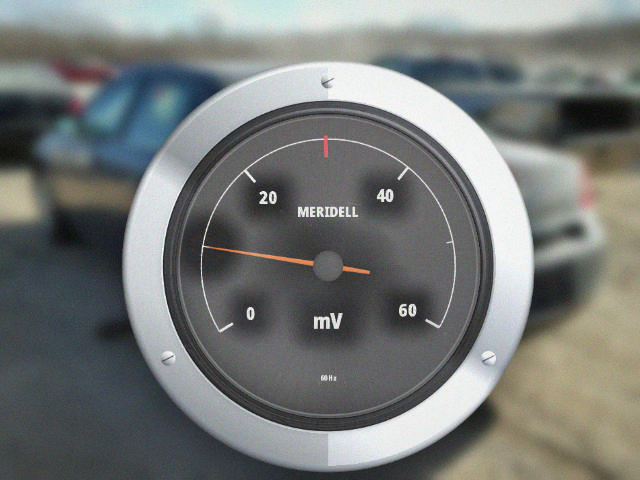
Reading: 10 mV
